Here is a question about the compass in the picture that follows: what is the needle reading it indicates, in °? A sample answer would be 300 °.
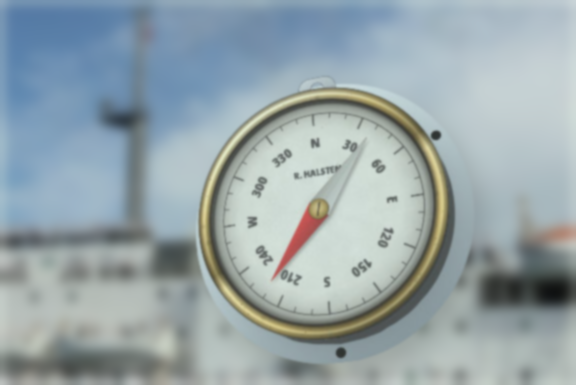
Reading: 220 °
